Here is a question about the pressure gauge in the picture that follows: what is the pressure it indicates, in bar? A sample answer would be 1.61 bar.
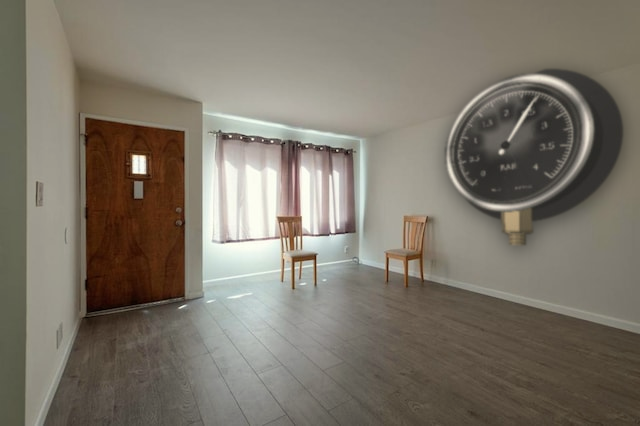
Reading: 2.5 bar
